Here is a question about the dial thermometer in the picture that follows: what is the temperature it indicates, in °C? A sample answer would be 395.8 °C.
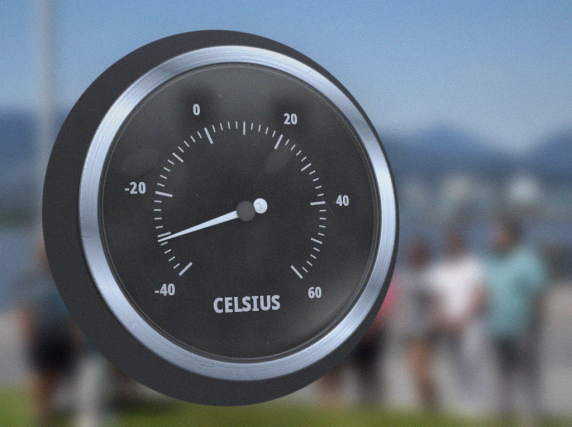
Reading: -31 °C
